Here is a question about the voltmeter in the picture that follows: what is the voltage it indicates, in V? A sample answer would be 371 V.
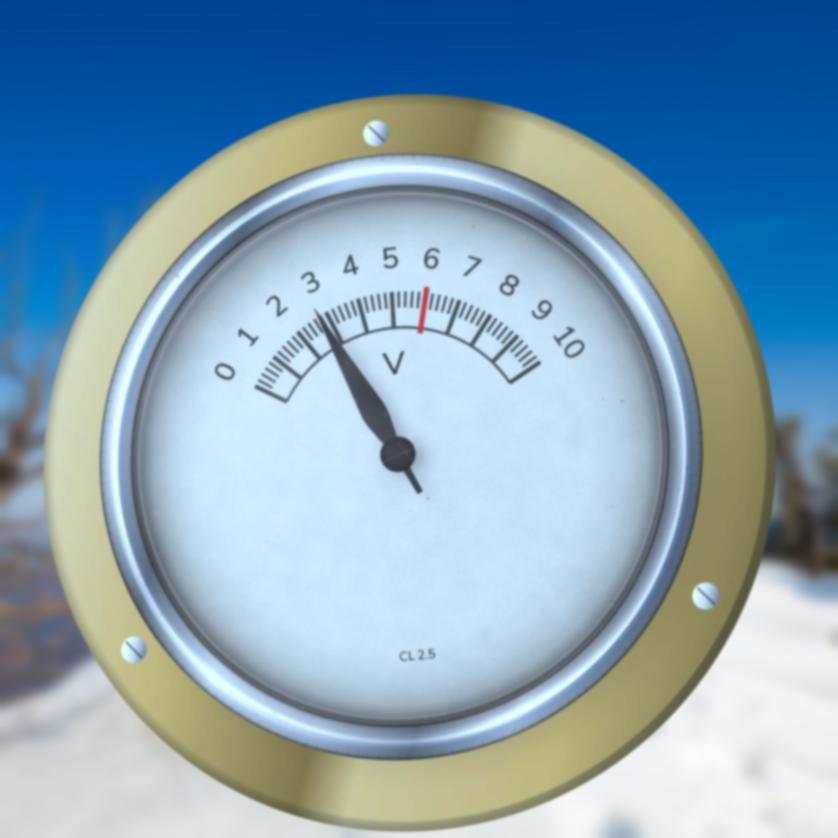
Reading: 2.8 V
